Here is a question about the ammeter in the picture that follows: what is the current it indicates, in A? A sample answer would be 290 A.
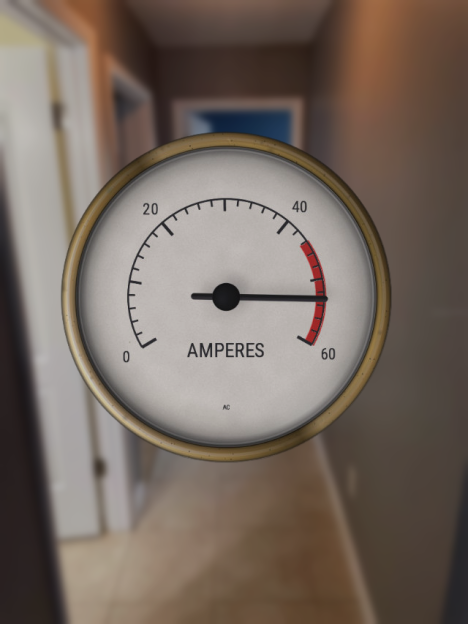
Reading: 53 A
